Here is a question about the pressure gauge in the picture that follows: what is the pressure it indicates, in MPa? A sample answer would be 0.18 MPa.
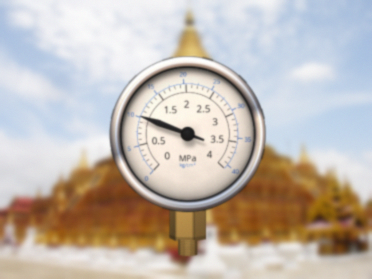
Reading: 1 MPa
